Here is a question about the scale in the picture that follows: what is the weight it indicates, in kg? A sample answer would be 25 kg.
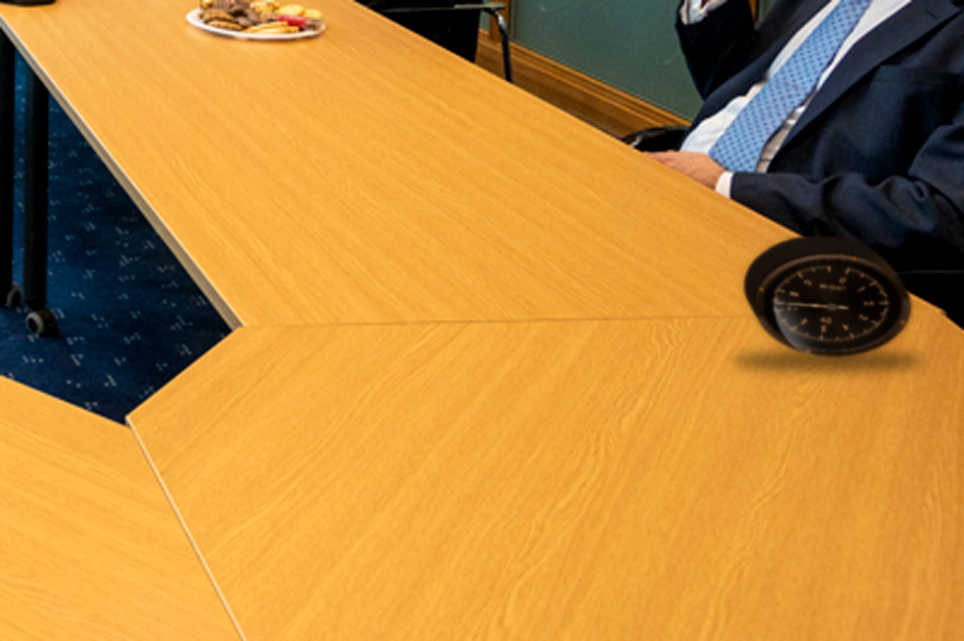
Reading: 7.5 kg
